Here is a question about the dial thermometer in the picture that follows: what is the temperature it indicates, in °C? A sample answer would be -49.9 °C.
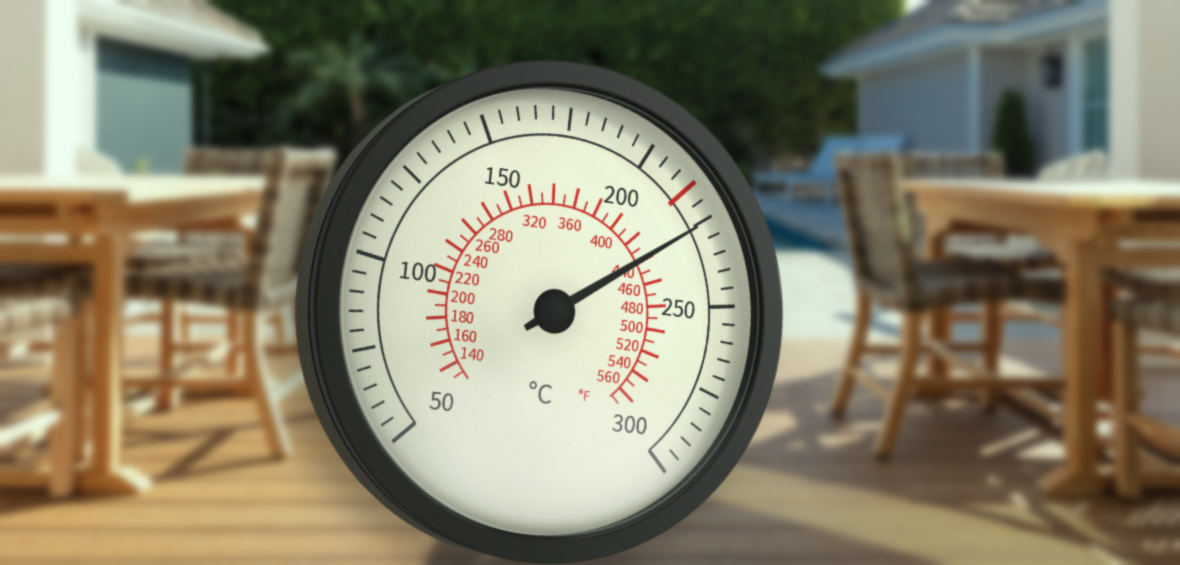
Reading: 225 °C
